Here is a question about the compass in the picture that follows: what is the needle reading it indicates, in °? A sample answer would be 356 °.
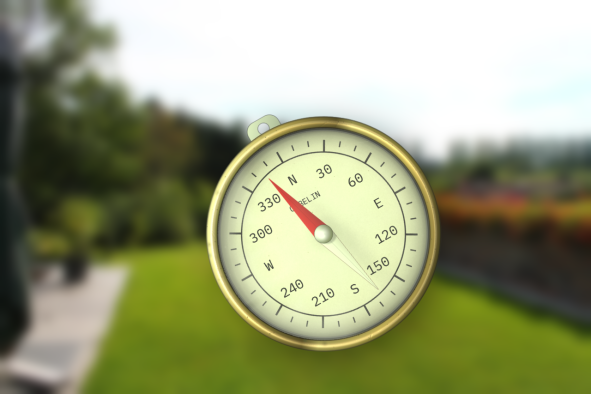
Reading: 345 °
